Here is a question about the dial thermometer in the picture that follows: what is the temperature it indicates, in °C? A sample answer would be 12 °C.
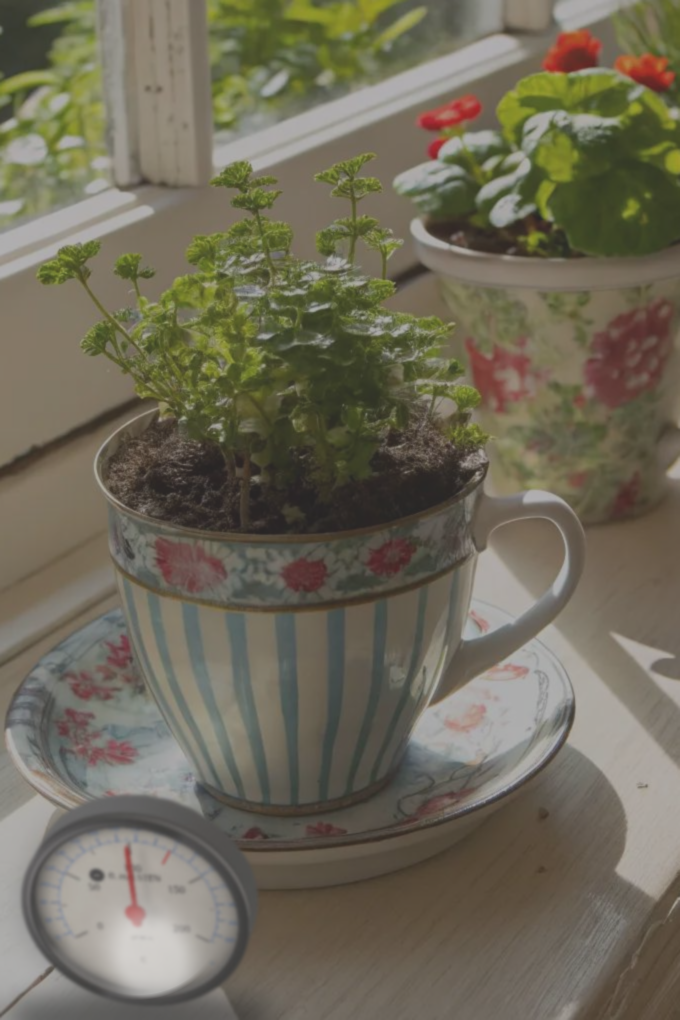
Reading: 100 °C
